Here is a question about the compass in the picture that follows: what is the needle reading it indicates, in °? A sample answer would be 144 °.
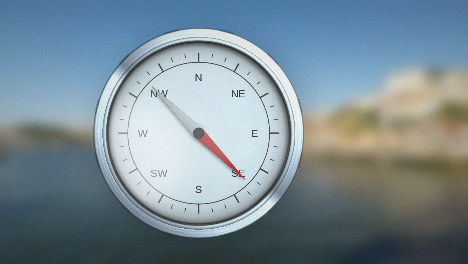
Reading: 135 °
